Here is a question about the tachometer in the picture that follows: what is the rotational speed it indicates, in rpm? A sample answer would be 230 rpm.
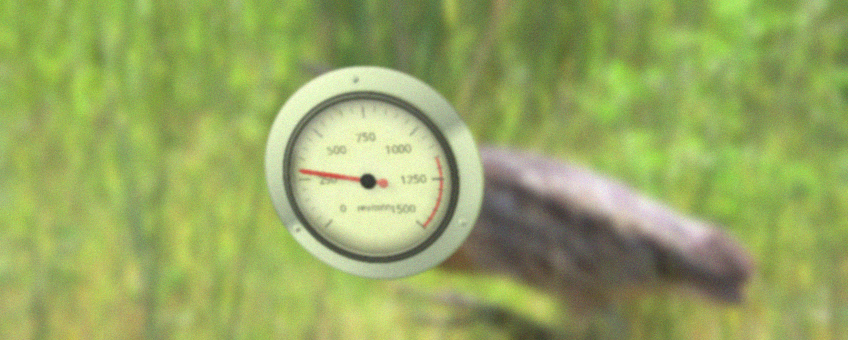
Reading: 300 rpm
